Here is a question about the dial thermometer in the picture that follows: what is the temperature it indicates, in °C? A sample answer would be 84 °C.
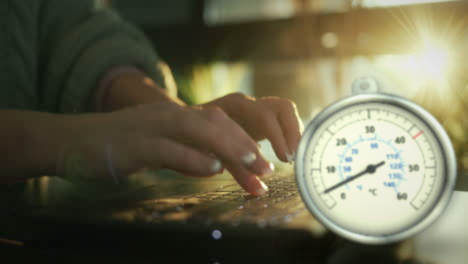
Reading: 4 °C
